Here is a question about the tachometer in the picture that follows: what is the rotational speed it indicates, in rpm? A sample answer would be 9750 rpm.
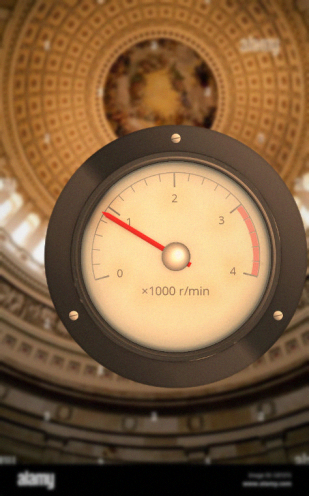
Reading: 900 rpm
